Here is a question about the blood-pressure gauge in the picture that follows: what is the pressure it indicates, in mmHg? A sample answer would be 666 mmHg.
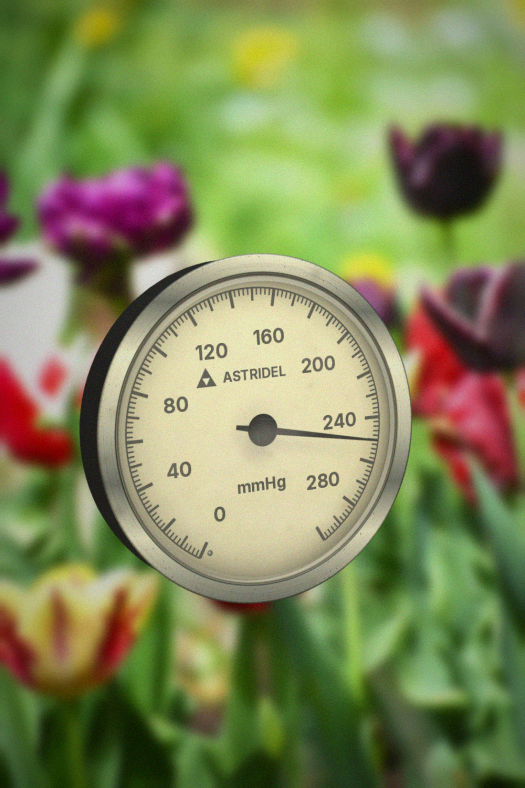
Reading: 250 mmHg
